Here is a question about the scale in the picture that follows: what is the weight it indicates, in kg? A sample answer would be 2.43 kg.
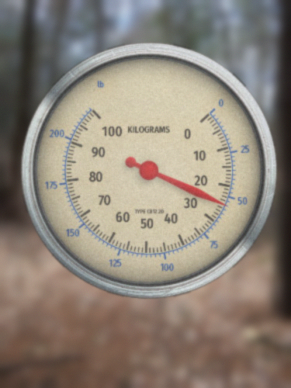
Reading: 25 kg
